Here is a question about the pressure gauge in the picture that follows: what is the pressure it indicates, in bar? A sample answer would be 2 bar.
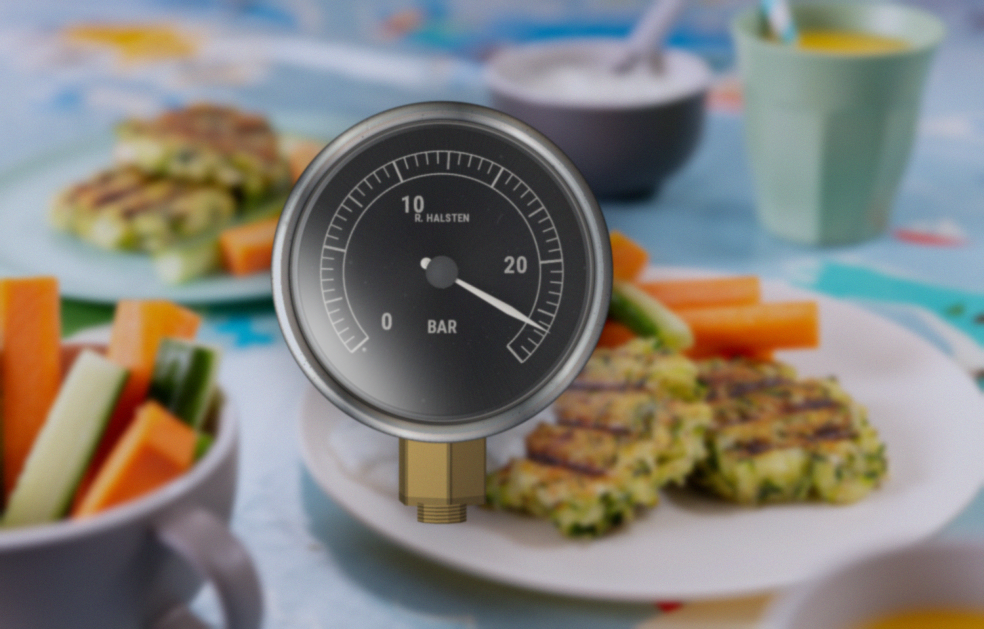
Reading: 23.25 bar
